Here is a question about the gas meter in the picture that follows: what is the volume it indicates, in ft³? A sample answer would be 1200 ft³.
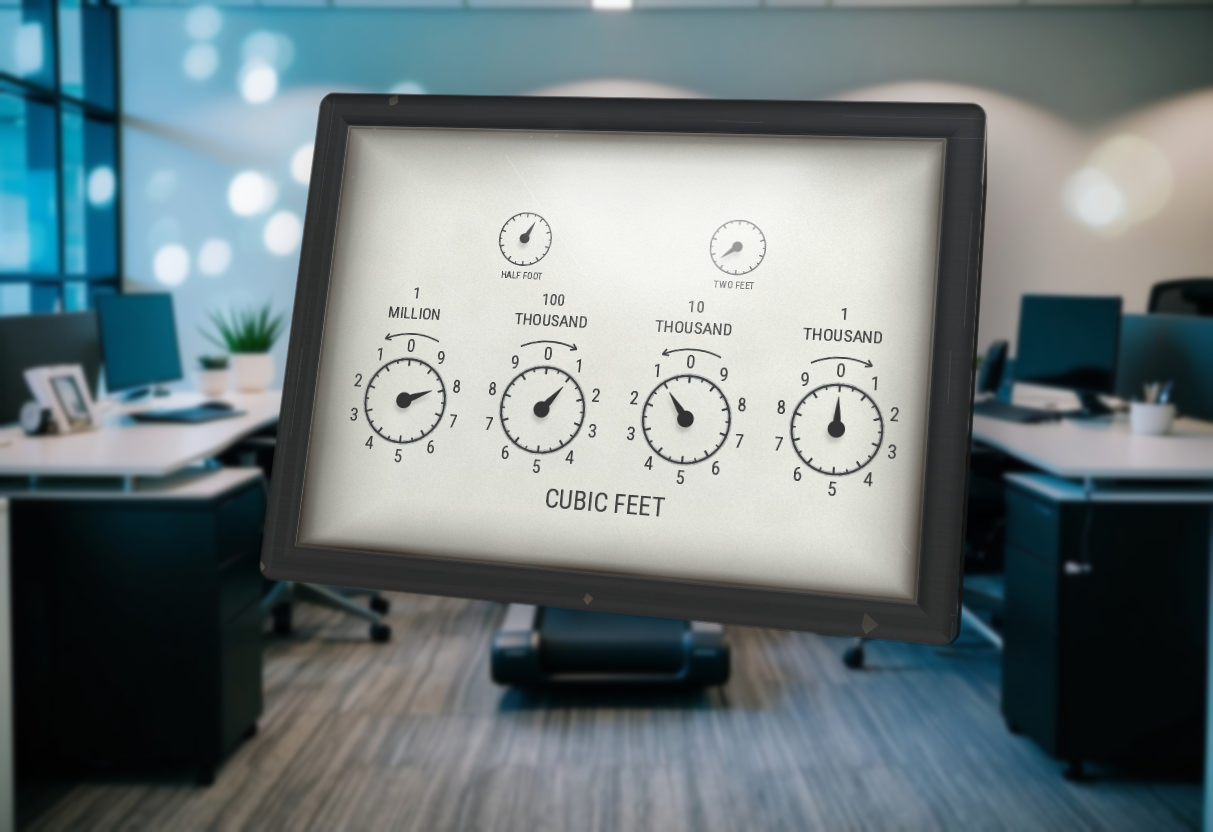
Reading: 811000 ft³
